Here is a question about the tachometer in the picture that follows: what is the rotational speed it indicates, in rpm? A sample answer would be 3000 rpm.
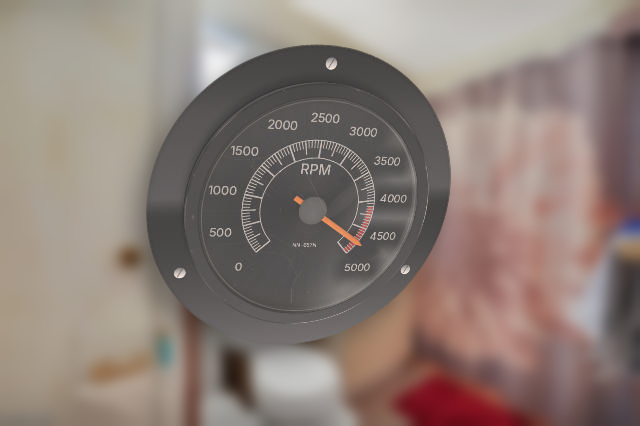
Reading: 4750 rpm
